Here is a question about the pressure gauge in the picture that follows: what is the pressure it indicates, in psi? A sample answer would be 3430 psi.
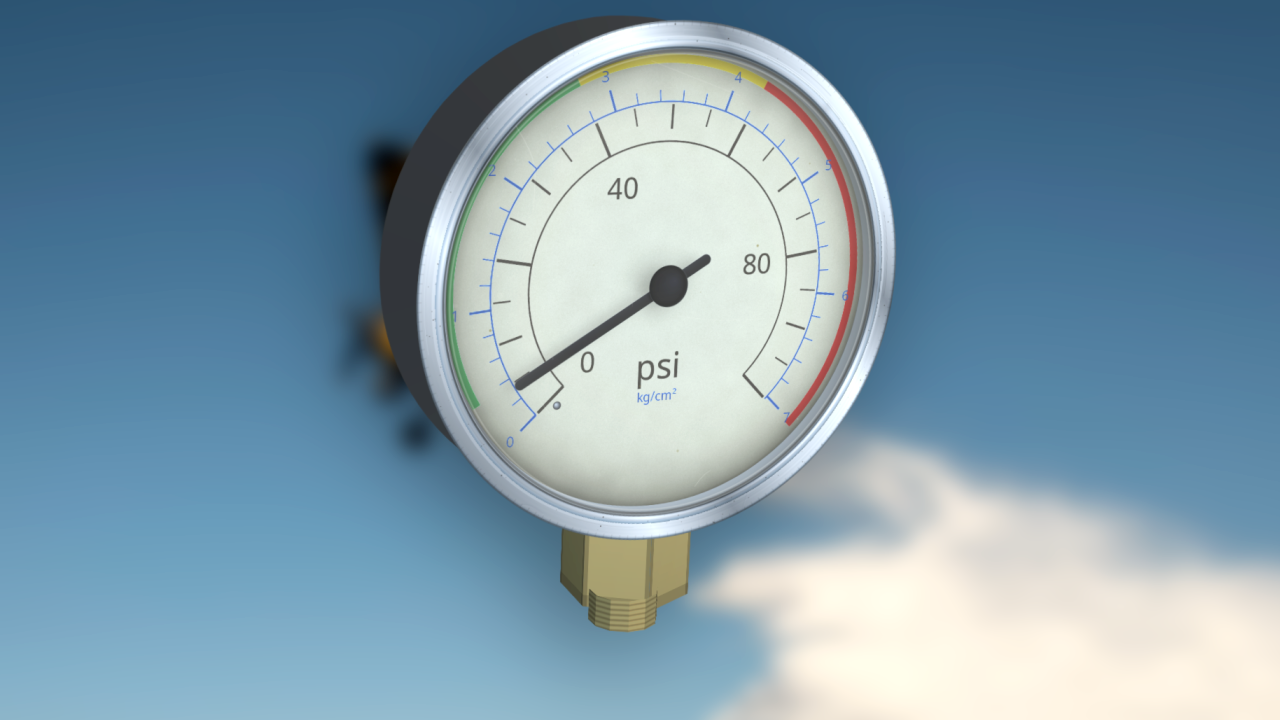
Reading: 5 psi
